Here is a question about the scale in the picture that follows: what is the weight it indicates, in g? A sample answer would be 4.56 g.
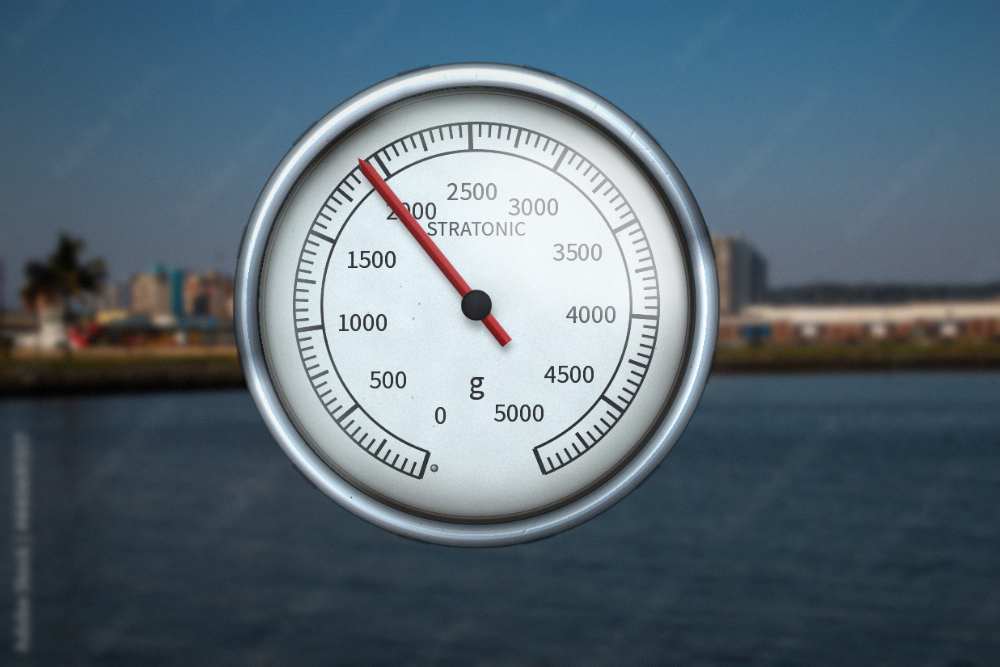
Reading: 1925 g
